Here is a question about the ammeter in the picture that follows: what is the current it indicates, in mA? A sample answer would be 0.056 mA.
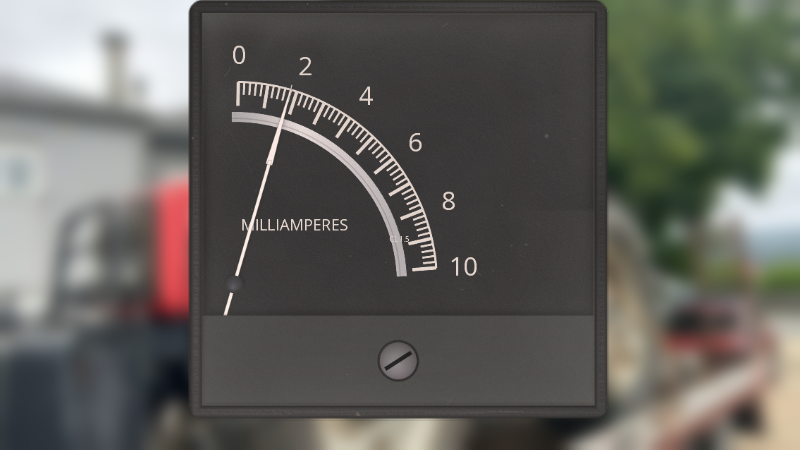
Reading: 1.8 mA
